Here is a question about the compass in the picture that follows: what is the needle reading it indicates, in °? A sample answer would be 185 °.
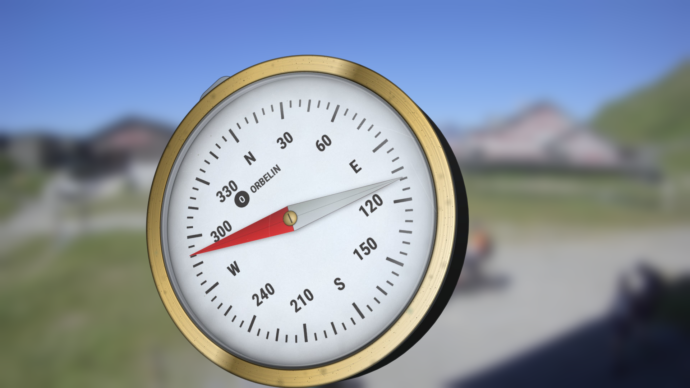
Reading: 290 °
